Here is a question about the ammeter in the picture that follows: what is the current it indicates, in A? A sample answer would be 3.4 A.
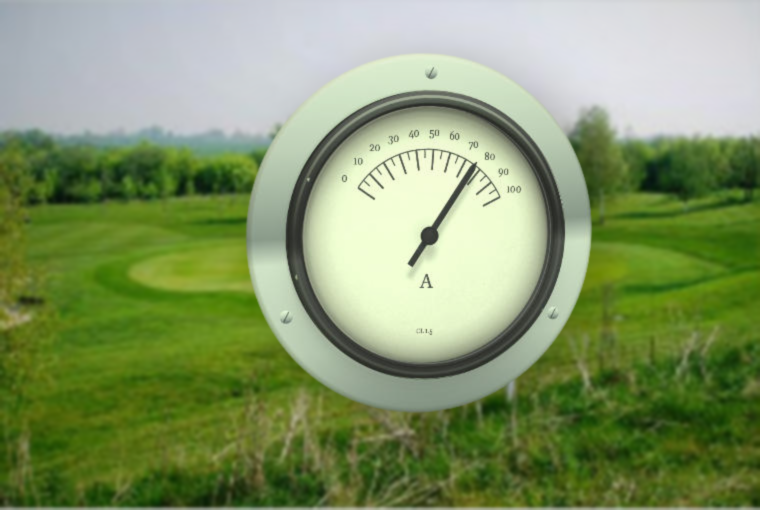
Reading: 75 A
